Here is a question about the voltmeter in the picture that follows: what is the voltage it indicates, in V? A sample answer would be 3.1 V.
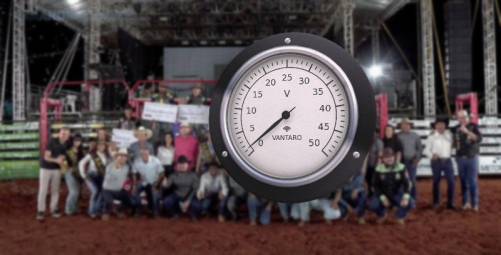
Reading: 1 V
